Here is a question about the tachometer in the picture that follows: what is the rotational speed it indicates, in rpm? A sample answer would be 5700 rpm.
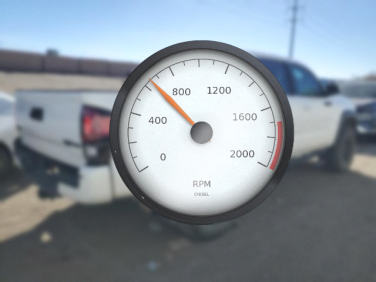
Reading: 650 rpm
